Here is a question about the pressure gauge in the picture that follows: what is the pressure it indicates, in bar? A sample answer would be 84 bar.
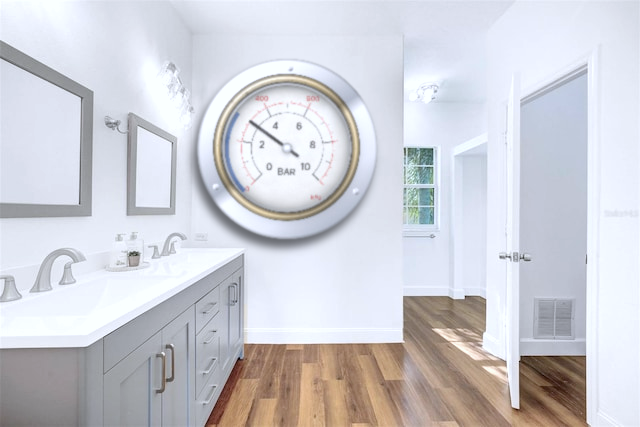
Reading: 3 bar
